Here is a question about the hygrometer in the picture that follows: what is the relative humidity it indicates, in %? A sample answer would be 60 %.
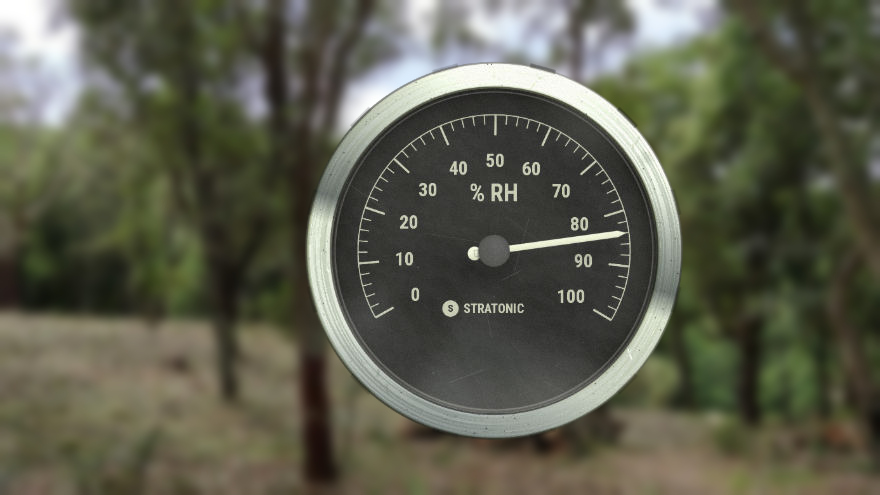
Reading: 84 %
